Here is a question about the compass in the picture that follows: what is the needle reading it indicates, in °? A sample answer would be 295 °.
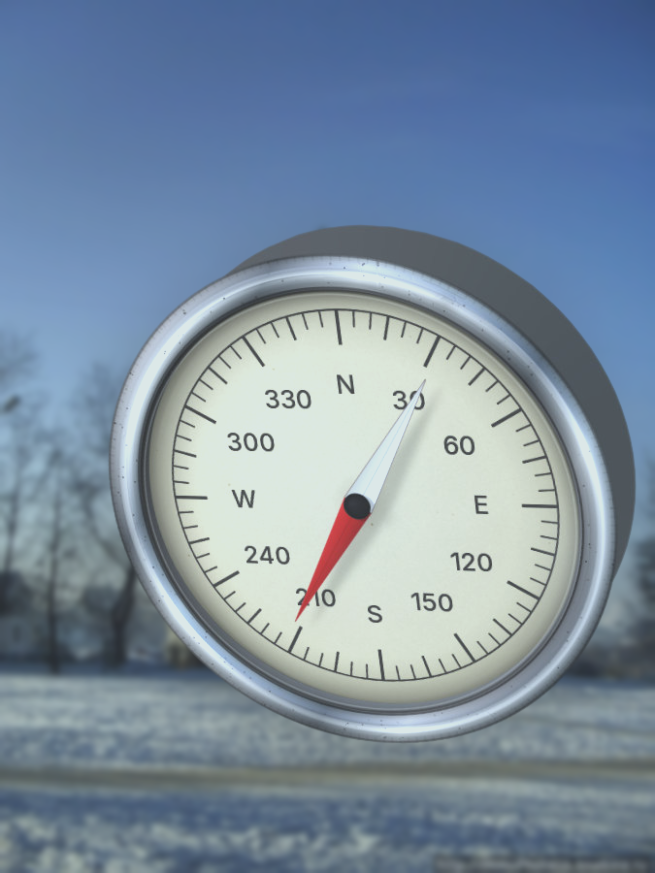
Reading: 212.5 °
